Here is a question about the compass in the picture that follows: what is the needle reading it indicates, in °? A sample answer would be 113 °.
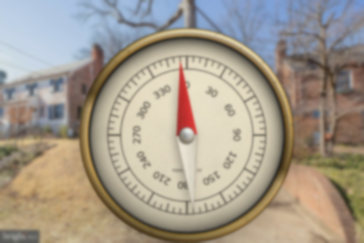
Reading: 355 °
